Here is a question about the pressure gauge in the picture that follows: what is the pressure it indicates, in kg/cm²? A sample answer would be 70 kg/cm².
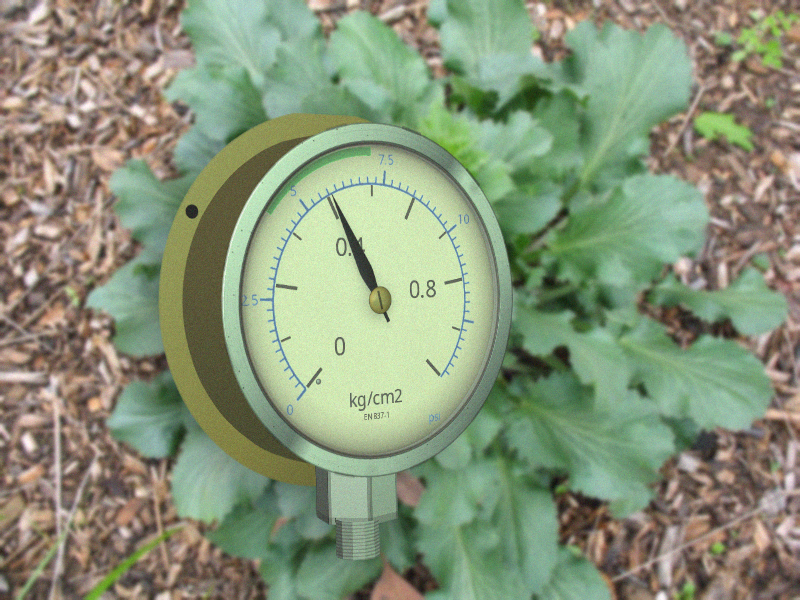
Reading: 0.4 kg/cm²
